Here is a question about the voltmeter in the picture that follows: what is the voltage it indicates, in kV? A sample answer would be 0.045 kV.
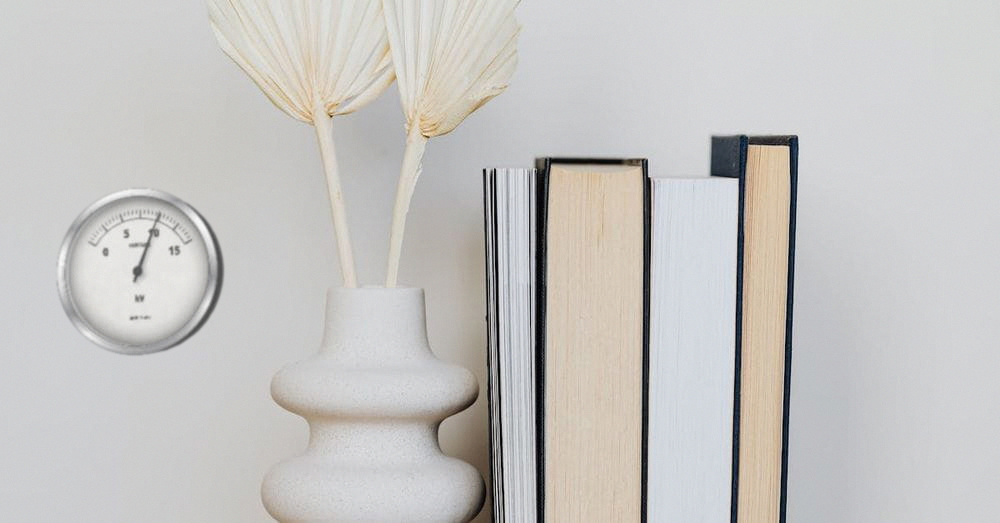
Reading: 10 kV
